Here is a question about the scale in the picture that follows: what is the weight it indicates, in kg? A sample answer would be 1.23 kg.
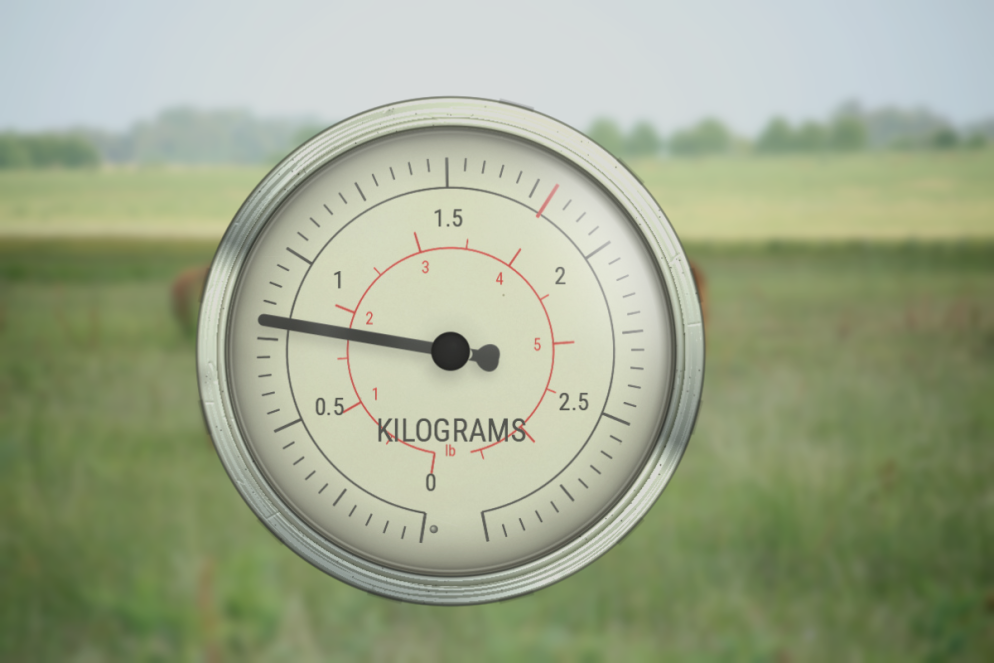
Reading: 0.8 kg
